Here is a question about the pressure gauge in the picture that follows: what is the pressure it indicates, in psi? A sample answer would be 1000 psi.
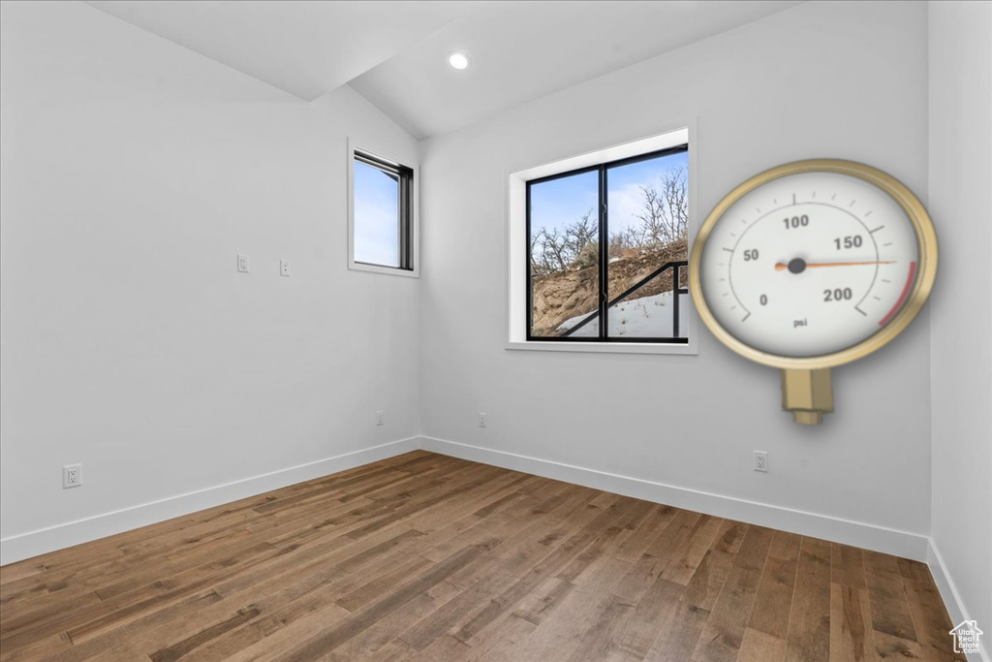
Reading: 170 psi
